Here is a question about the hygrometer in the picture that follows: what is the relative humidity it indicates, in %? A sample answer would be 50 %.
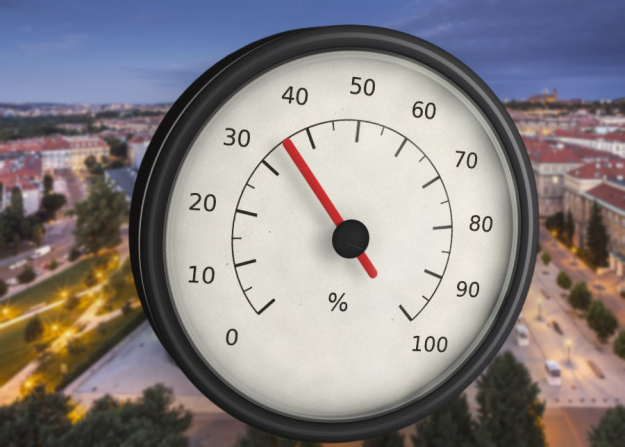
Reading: 35 %
